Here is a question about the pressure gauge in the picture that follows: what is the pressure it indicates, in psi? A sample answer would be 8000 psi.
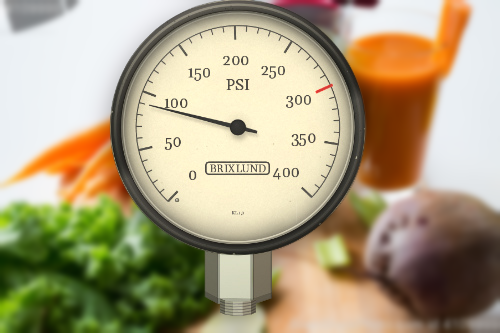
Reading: 90 psi
